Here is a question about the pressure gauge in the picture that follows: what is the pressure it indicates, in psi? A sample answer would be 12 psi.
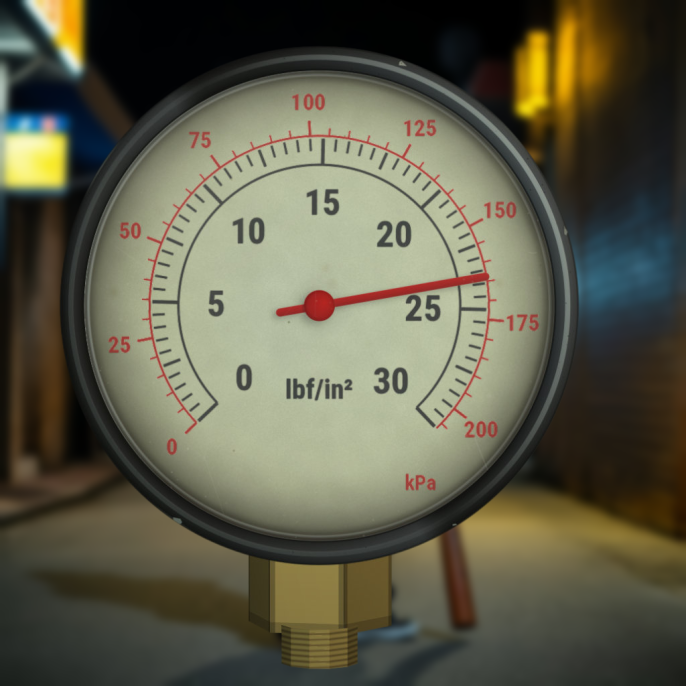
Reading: 23.75 psi
